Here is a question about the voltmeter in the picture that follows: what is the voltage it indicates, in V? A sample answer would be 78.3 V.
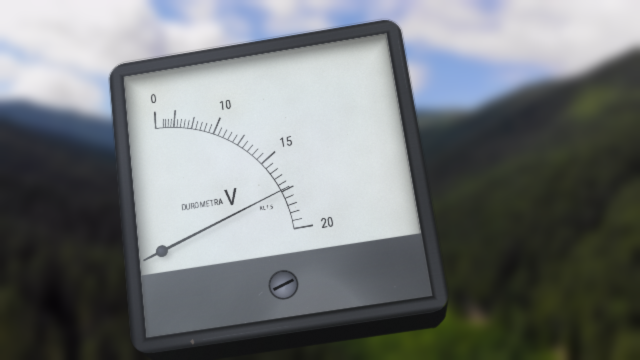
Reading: 17.5 V
